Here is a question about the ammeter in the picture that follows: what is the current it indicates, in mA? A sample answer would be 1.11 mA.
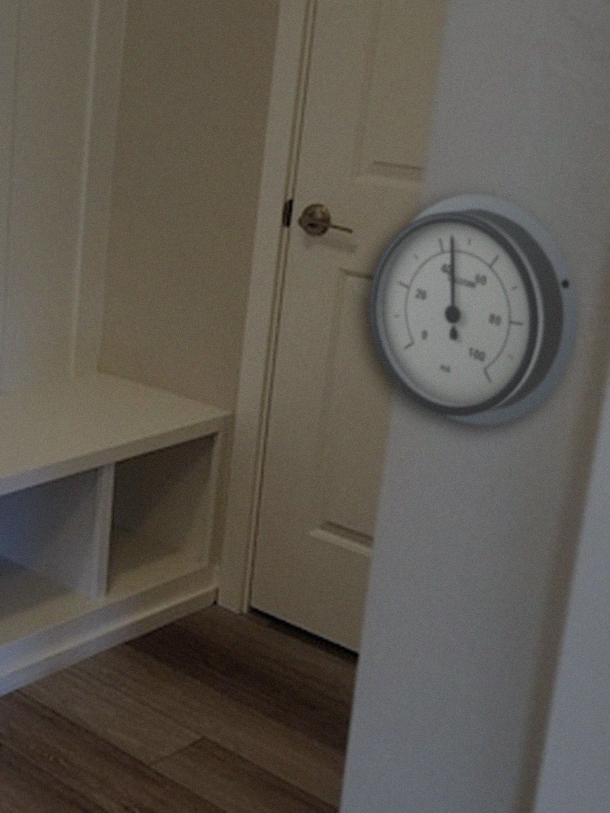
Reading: 45 mA
